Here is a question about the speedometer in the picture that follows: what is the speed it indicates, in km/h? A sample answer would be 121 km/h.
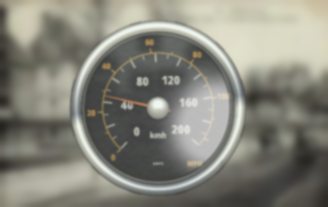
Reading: 45 km/h
